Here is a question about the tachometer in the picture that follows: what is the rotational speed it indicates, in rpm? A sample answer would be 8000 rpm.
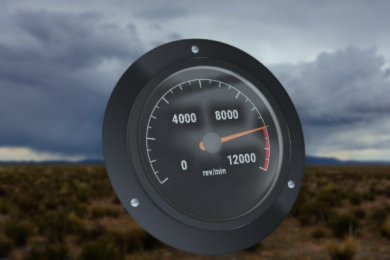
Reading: 10000 rpm
